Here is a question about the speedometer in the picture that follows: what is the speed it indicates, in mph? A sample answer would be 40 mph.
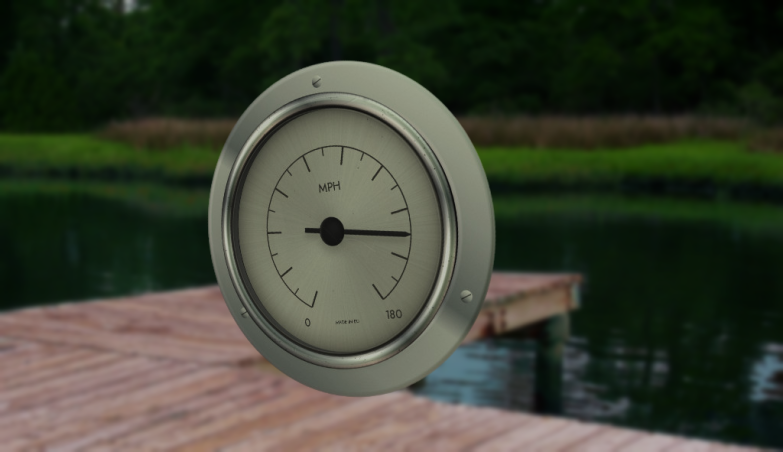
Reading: 150 mph
